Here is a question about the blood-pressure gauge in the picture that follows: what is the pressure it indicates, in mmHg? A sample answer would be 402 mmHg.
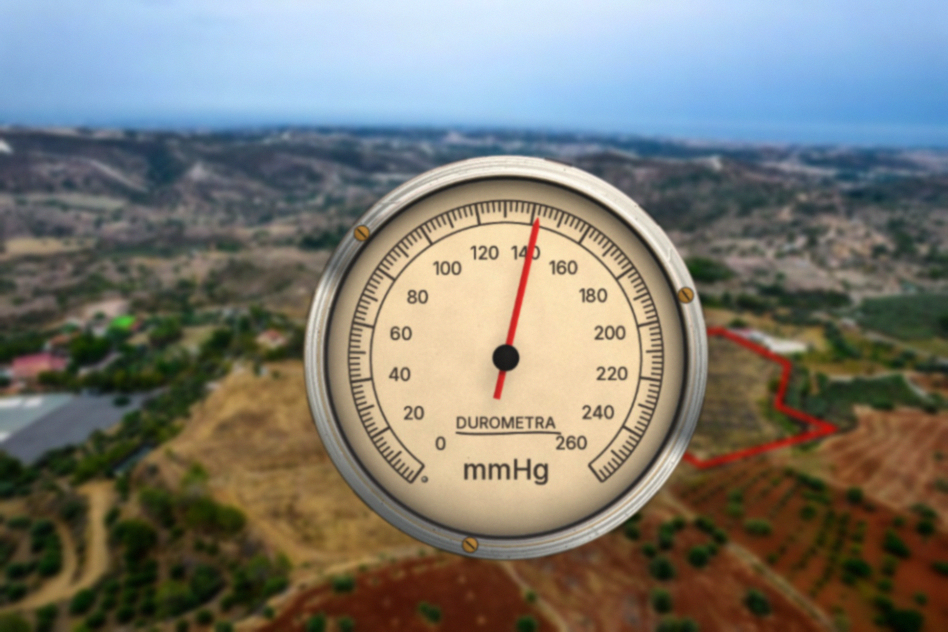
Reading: 142 mmHg
